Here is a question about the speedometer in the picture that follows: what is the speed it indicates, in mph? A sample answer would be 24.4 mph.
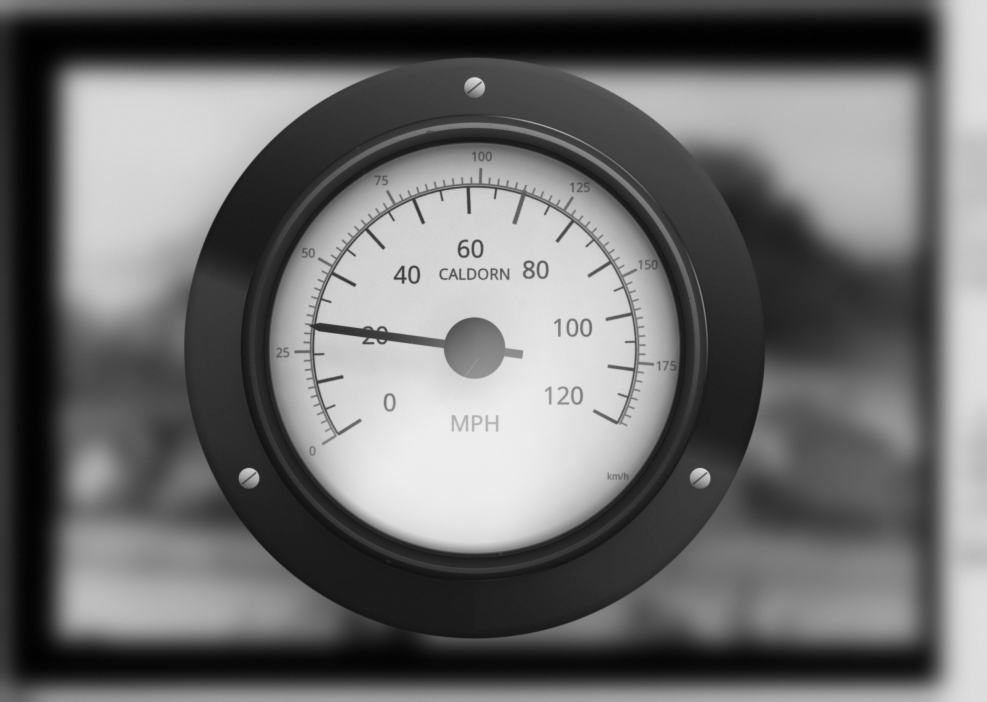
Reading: 20 mph
